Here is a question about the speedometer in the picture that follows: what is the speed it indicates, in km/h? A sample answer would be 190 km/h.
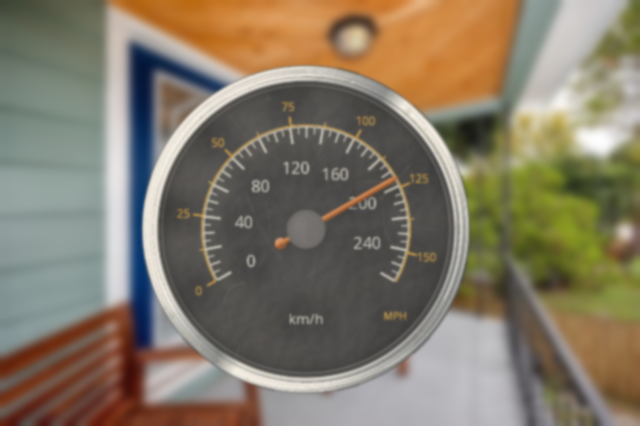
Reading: 195 km/h
